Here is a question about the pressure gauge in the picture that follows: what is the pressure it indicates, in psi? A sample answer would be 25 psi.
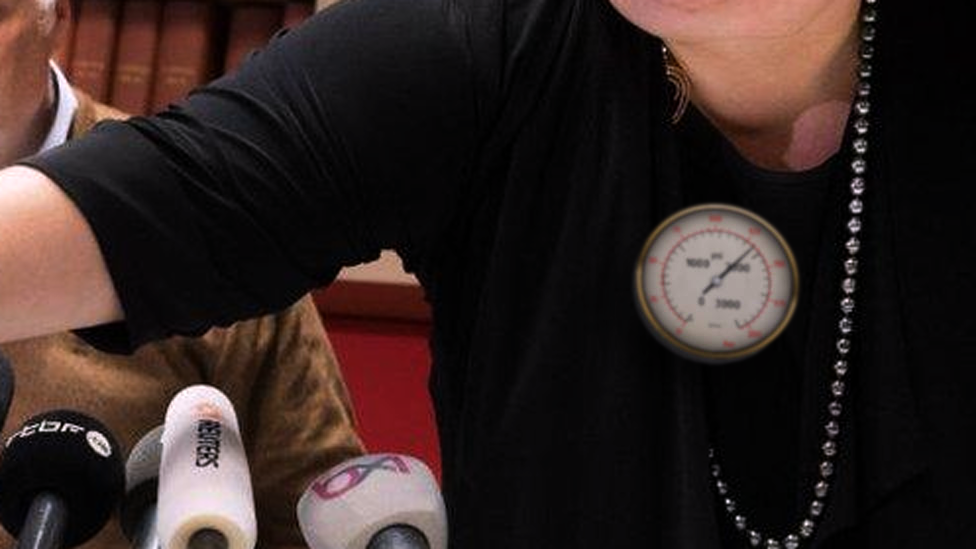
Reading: 1900 psi
